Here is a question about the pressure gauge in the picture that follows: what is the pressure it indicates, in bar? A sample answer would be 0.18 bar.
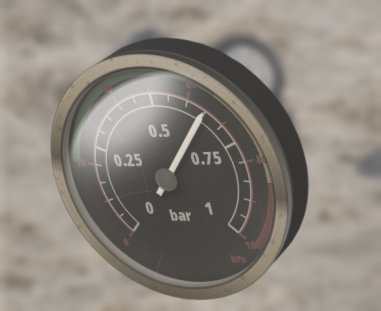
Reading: 0.65 bar
